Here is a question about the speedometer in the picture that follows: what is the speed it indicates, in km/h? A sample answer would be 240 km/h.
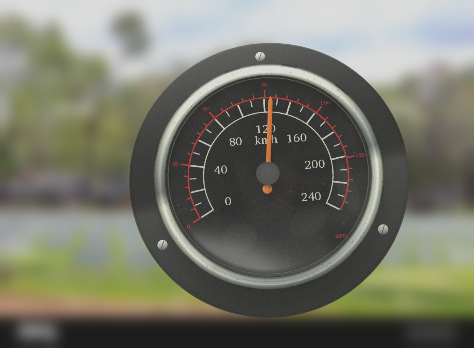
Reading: 125 km/h
